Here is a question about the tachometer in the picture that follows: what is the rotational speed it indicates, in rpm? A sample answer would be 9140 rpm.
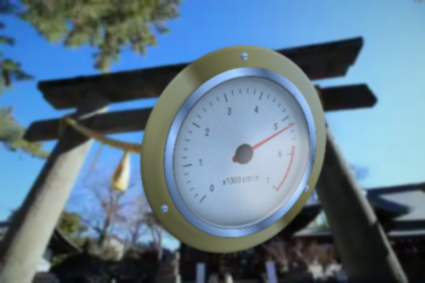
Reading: 5200 rpm
